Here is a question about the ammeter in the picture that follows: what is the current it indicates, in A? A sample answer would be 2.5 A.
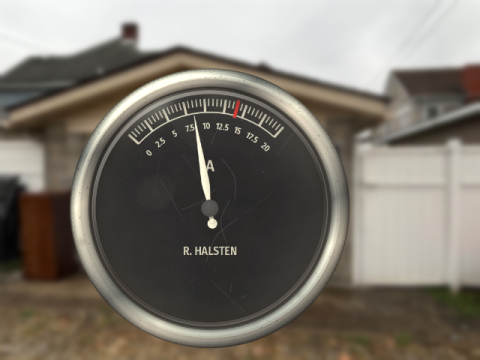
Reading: 8.5 A
